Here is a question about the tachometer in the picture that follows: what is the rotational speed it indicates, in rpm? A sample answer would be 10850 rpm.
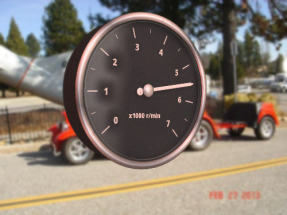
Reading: 5500 rpm
